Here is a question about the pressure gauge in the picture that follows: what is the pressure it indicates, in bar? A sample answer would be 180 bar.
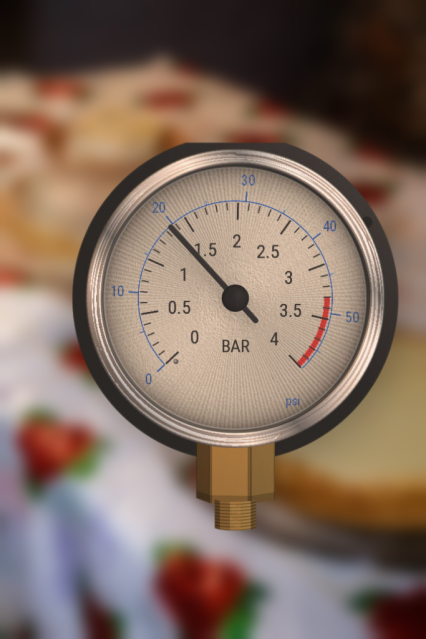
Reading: 1.35 bar
